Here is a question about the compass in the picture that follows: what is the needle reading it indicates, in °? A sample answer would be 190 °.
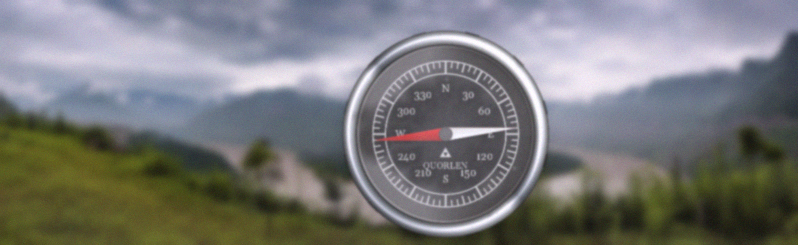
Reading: 265 °
